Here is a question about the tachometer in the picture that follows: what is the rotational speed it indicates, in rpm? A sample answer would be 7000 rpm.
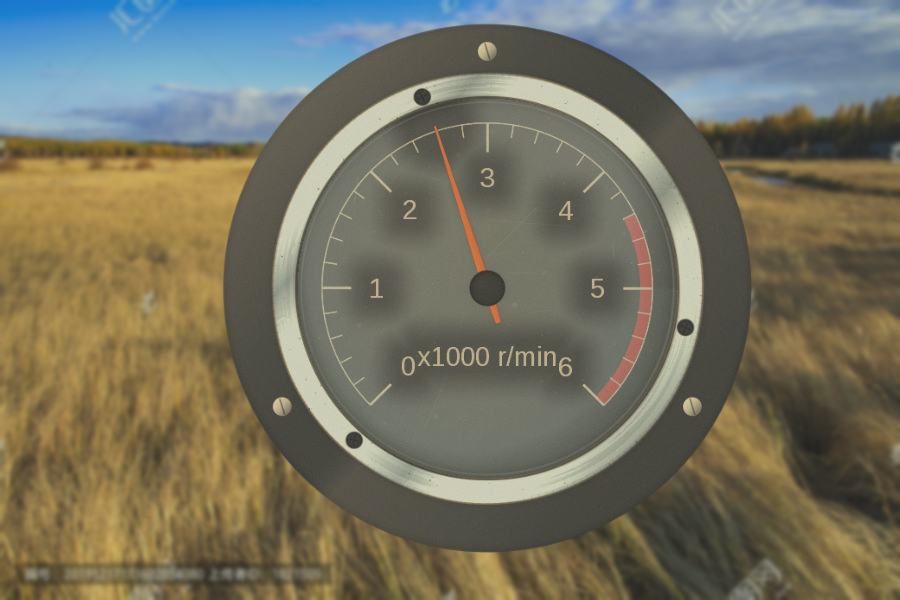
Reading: 2600 rpm
